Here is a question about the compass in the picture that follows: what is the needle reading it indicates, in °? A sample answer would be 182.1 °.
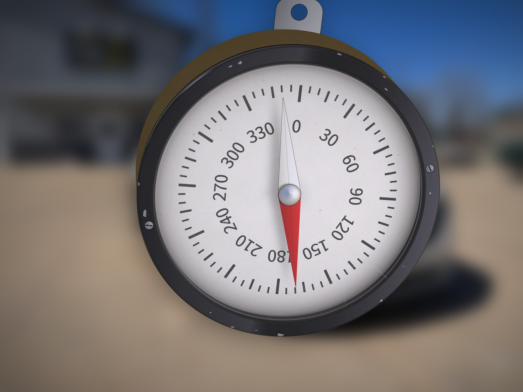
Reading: 170 °
